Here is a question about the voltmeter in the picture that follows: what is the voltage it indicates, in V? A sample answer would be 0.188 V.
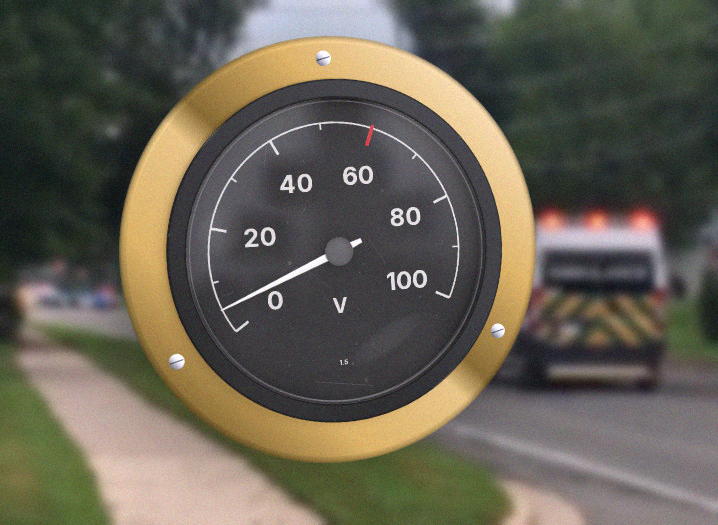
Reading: 5 V
